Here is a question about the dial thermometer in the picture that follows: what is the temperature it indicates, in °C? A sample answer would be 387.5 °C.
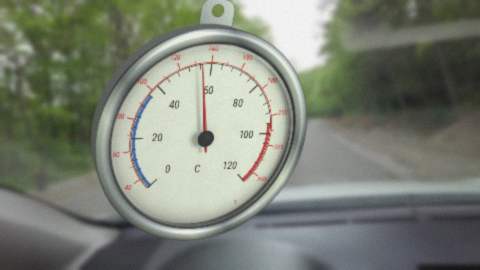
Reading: 56 °C
